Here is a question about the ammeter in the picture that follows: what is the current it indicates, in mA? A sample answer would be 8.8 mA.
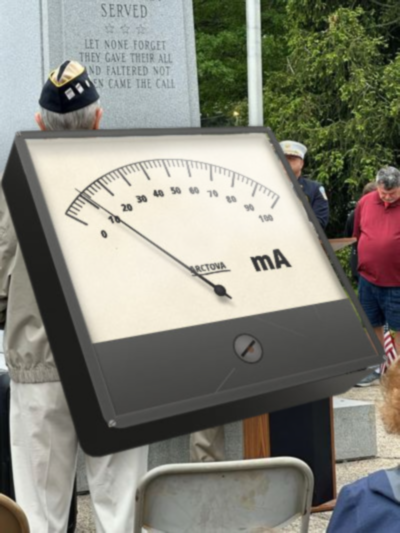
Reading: 10 mA
